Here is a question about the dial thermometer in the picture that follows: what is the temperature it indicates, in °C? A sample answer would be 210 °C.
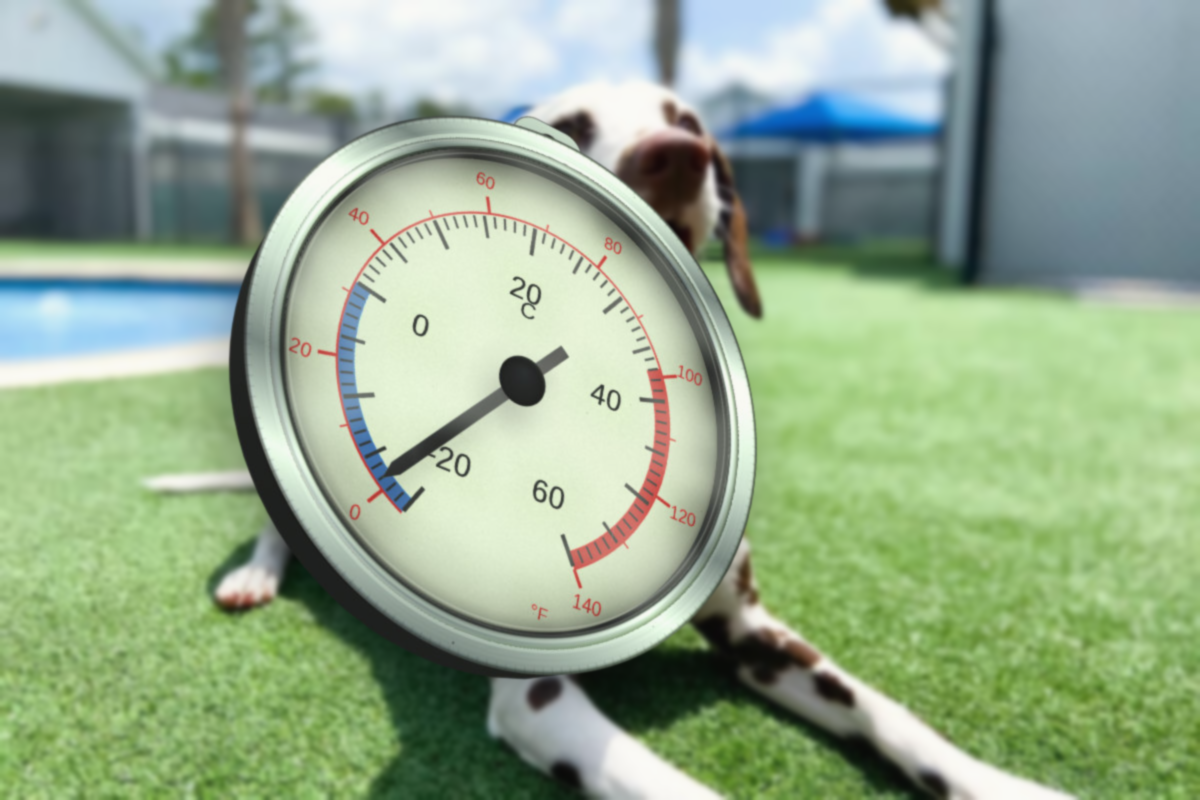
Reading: -17 °C
